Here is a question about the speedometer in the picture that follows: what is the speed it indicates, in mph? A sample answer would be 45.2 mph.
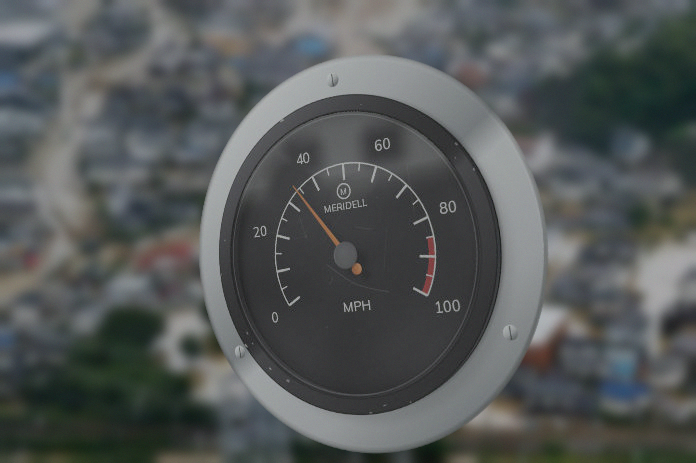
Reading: 35 mph
